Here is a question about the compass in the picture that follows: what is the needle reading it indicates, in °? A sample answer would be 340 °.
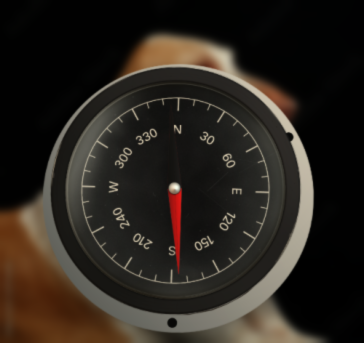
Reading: 175 °
